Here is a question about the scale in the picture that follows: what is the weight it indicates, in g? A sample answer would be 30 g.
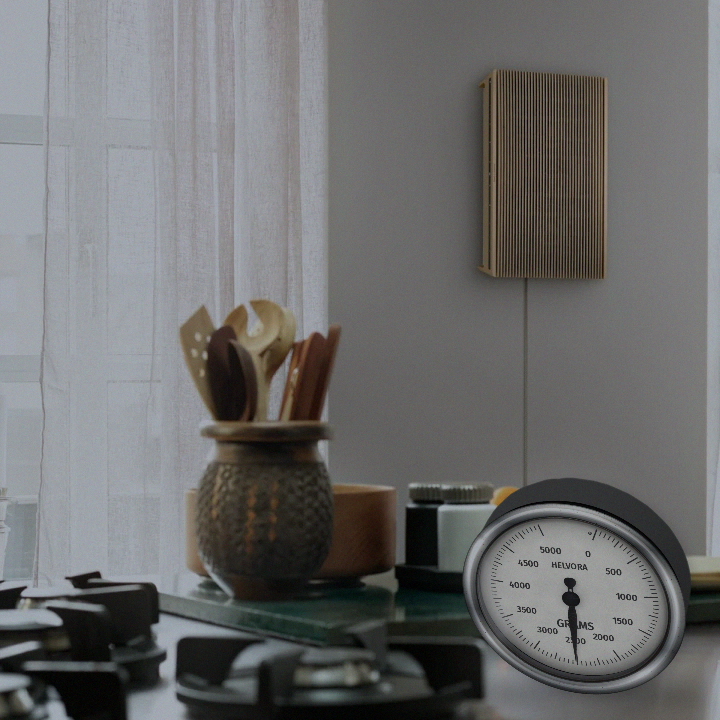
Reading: 2500 g
